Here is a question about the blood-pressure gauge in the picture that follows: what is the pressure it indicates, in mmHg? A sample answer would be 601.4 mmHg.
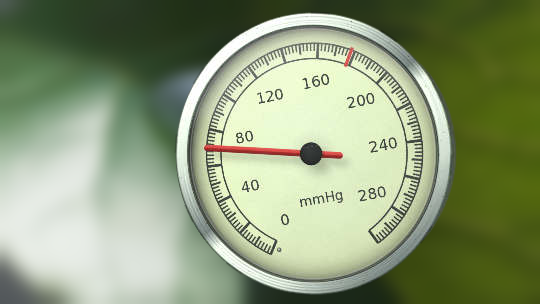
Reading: 70 mmHg
